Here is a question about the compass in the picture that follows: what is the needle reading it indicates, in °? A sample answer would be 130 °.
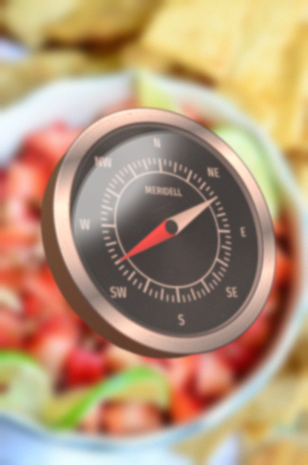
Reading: 240 °
